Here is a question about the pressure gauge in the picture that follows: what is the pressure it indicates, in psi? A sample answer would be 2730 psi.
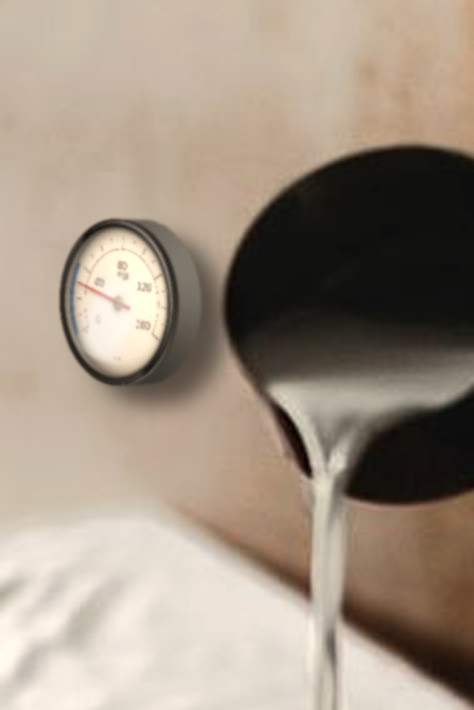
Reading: 30 psi
